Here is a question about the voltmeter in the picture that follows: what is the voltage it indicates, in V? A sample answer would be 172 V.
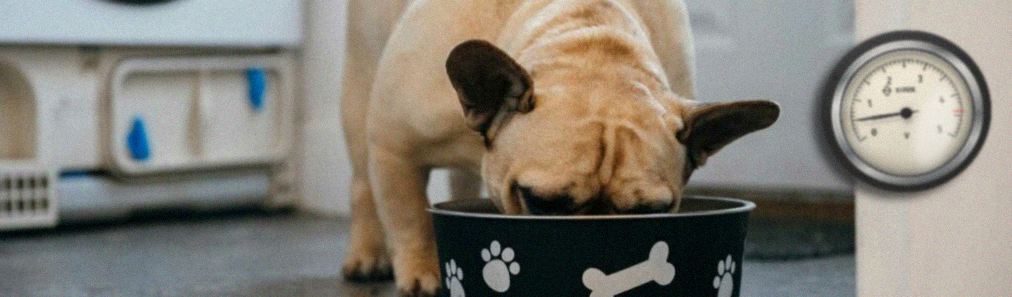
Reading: 0.5 V
